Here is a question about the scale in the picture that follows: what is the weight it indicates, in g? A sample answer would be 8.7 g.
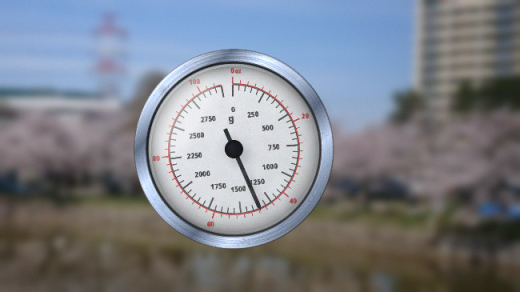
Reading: 1350 g
